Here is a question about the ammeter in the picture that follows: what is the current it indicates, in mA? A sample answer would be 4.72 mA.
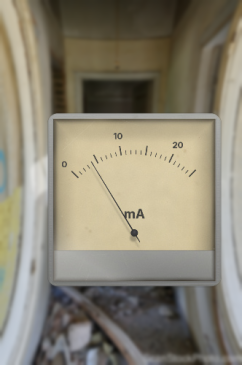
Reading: 4 mA
